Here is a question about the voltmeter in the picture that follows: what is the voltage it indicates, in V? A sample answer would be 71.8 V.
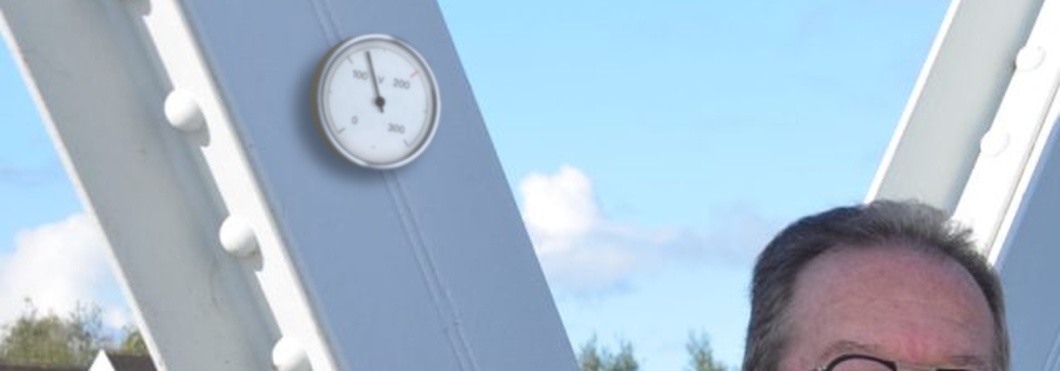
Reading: 125 V
